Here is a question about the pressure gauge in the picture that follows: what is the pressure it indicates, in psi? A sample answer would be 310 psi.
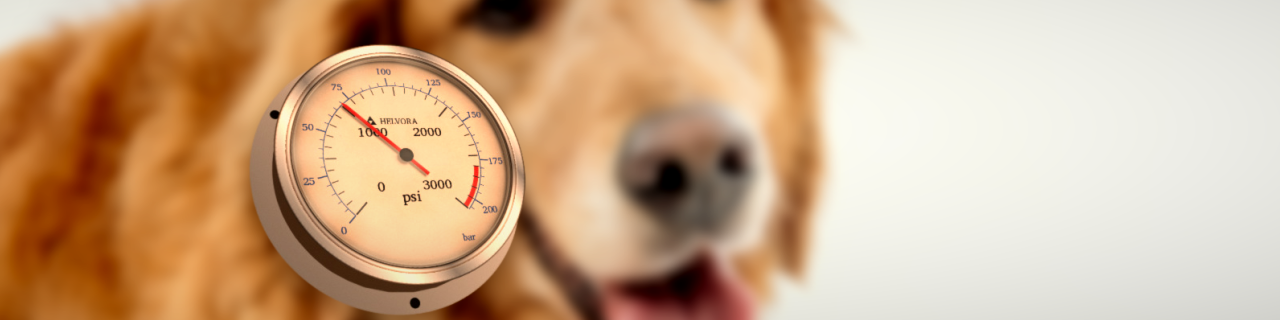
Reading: 1000 psi
